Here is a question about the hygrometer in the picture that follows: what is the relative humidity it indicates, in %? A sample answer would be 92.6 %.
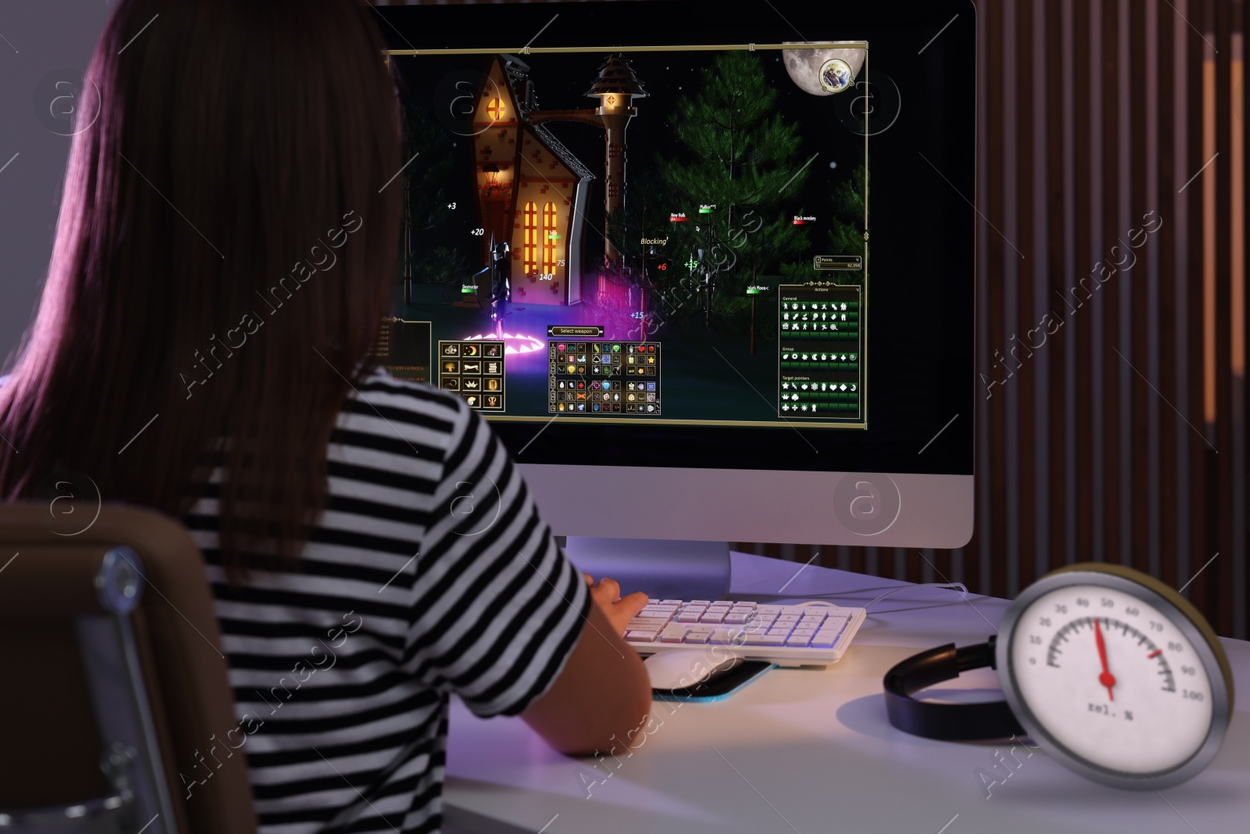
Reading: 45 %
